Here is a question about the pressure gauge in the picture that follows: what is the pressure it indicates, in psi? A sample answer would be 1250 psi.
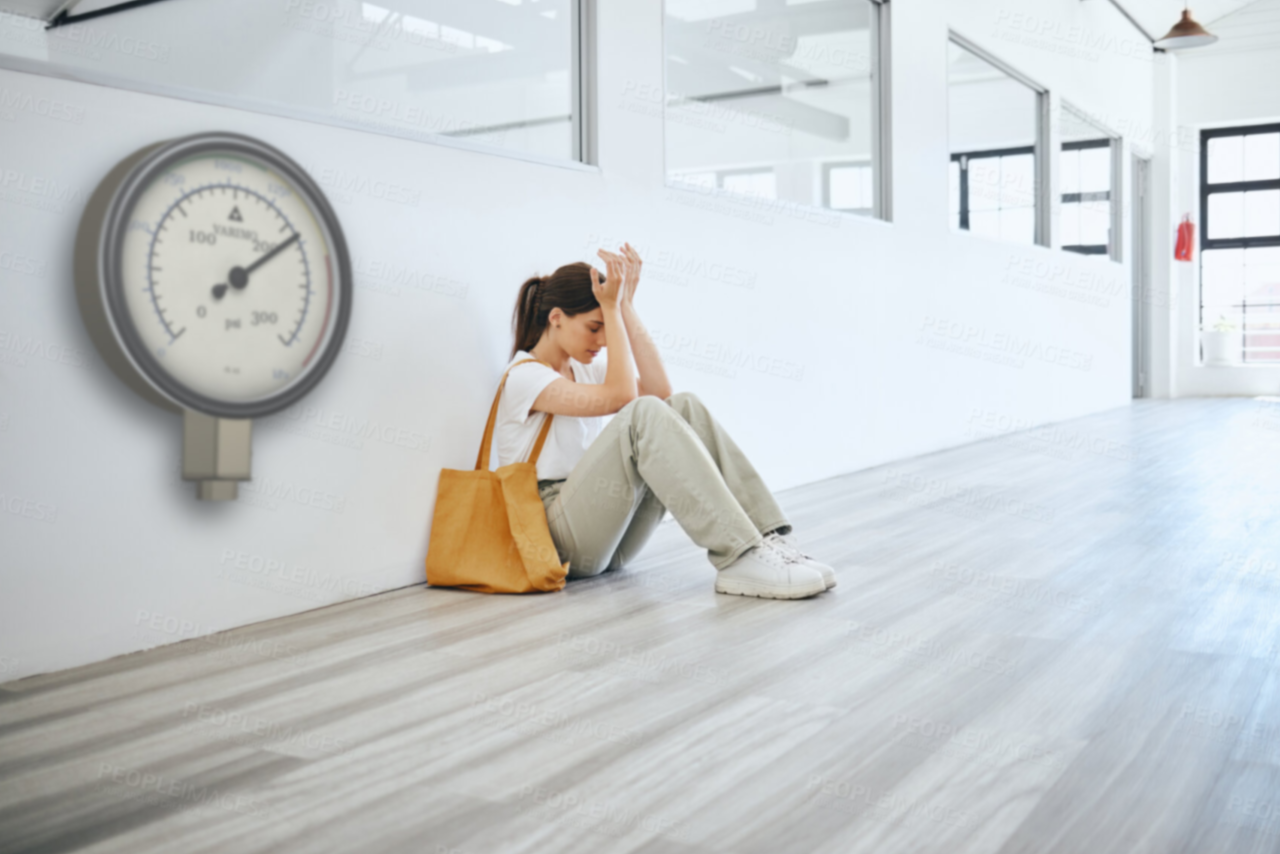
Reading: 210 psi
